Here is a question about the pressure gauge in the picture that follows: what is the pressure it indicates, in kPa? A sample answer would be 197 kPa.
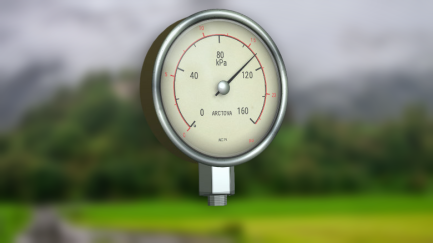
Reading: 110 kPa
